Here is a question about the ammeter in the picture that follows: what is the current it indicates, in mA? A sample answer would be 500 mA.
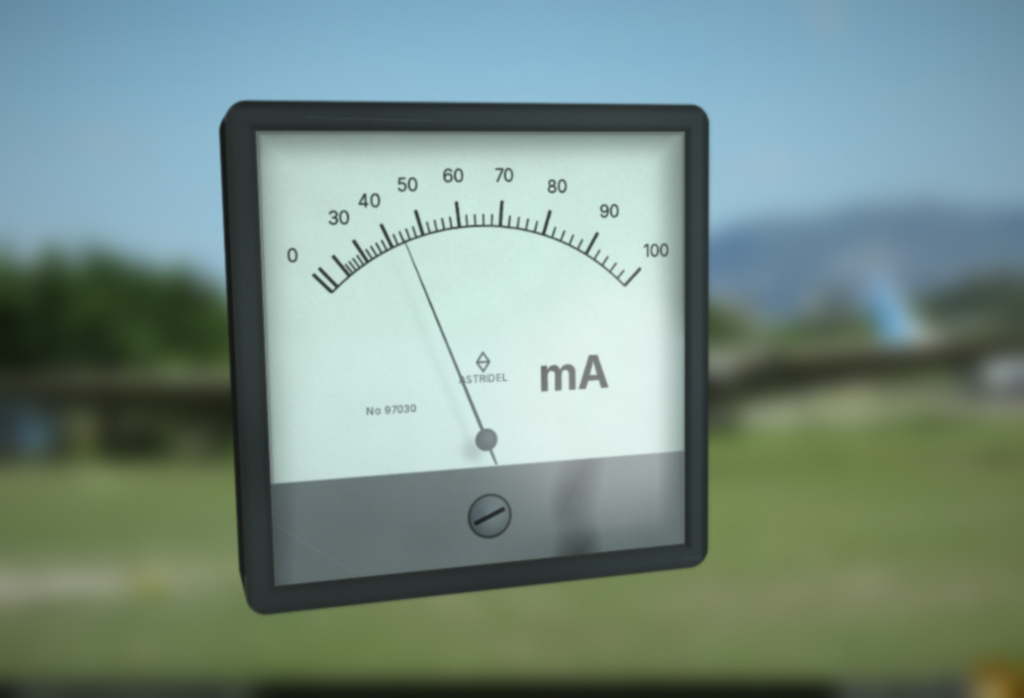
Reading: 44 mA
